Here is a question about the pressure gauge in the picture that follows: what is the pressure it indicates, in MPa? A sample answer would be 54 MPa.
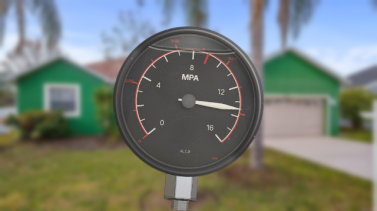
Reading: 13.5 MPa
